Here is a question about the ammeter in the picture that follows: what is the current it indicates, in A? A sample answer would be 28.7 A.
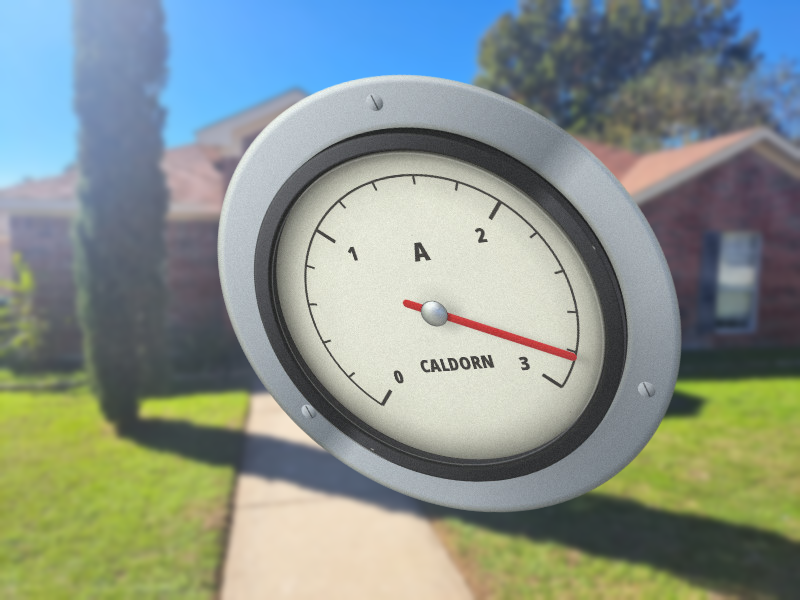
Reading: 2.8 A
